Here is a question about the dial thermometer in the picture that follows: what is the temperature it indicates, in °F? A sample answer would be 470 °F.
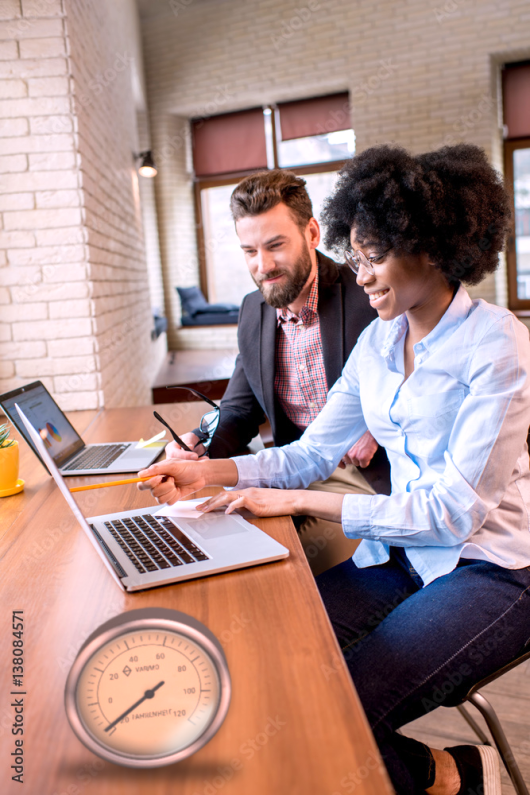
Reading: -16 °F
